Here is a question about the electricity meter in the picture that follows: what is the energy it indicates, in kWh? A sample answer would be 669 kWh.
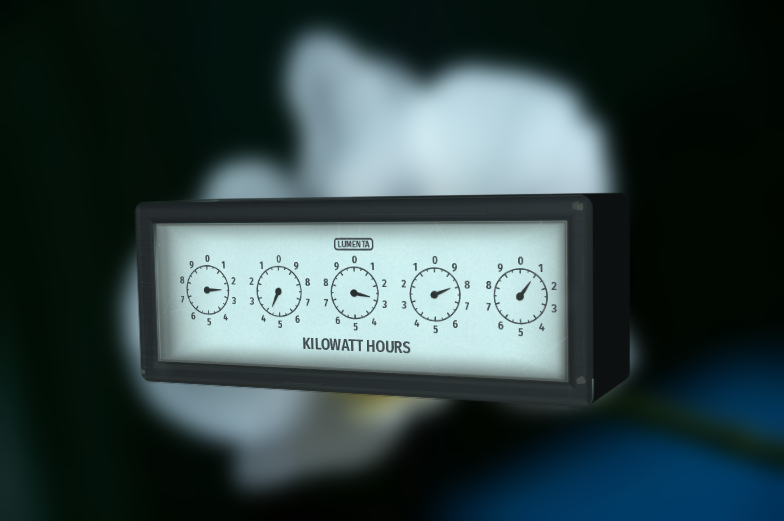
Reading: 24281 kWh
